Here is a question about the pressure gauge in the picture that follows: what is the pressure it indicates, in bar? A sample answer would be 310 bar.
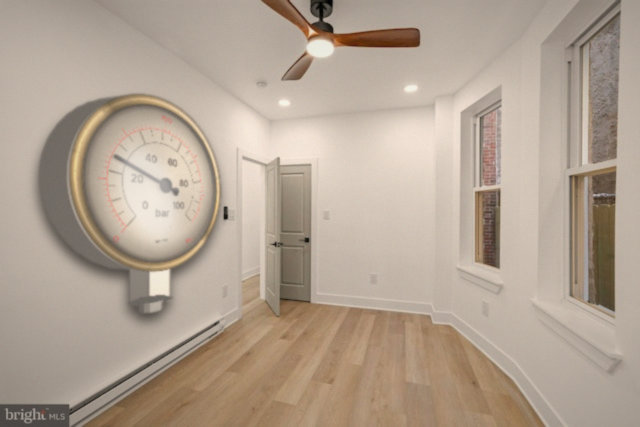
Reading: 25 bar
